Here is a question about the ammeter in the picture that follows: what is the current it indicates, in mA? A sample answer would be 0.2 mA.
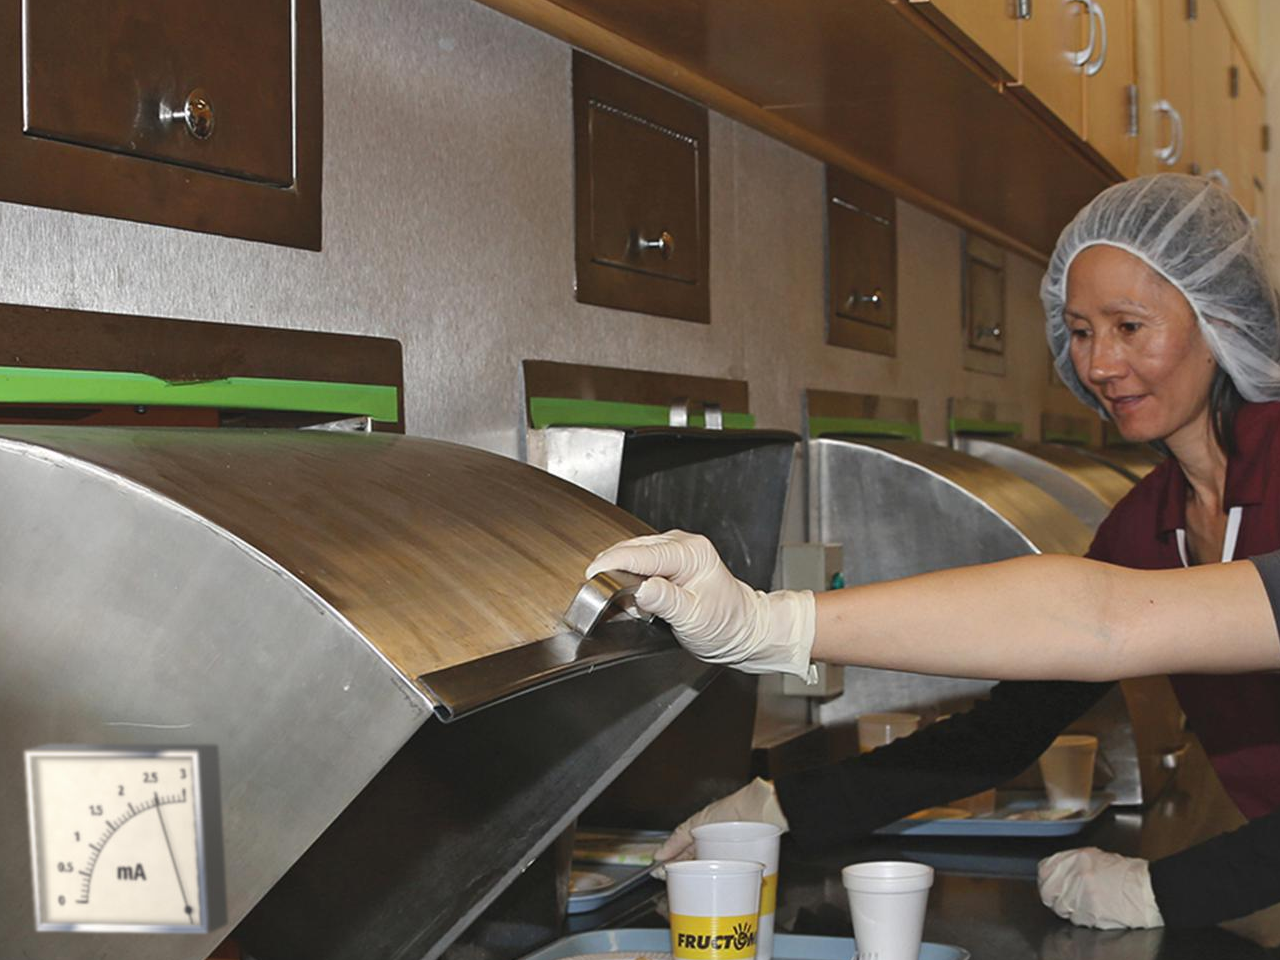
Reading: 2.5 mA
